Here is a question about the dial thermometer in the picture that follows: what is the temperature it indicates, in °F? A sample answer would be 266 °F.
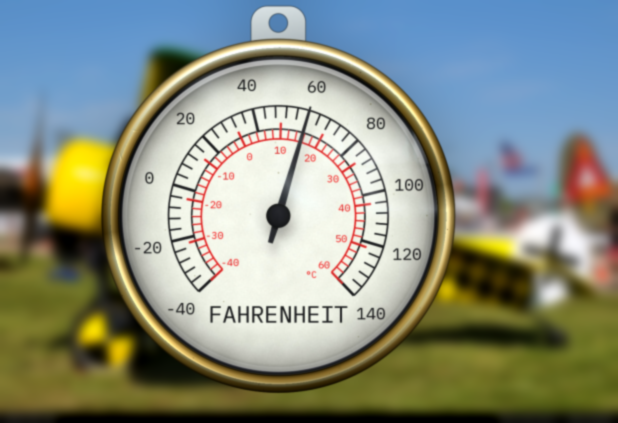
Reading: 60 °F
